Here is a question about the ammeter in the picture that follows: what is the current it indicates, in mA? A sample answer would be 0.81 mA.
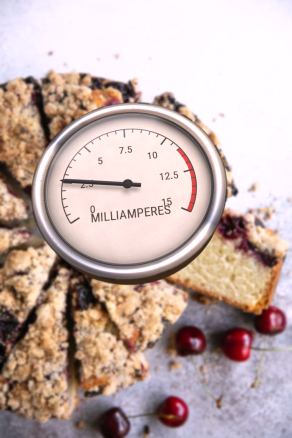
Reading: 2.5 mA
